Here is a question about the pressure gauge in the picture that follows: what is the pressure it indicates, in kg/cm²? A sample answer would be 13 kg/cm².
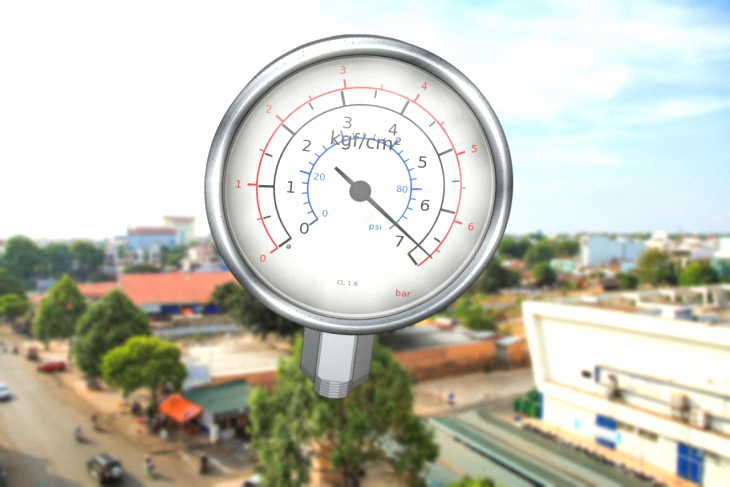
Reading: 6.75 kg/cm²
